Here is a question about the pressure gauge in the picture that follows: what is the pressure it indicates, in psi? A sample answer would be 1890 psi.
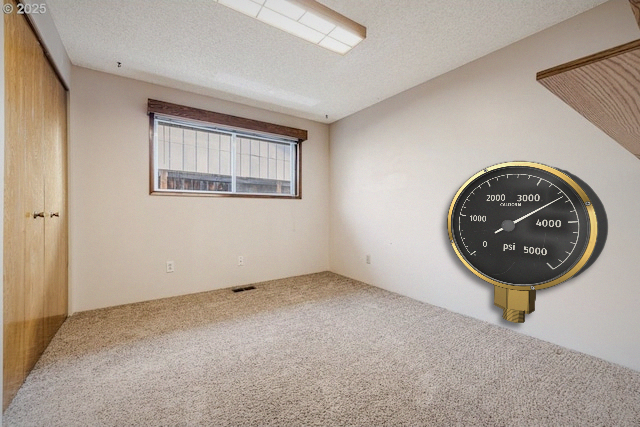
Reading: 3500 psi
